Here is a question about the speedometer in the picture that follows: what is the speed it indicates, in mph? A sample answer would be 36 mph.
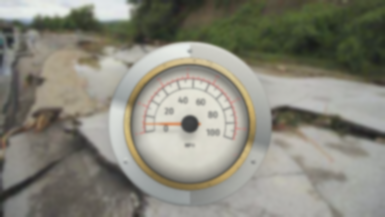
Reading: 5 mph
